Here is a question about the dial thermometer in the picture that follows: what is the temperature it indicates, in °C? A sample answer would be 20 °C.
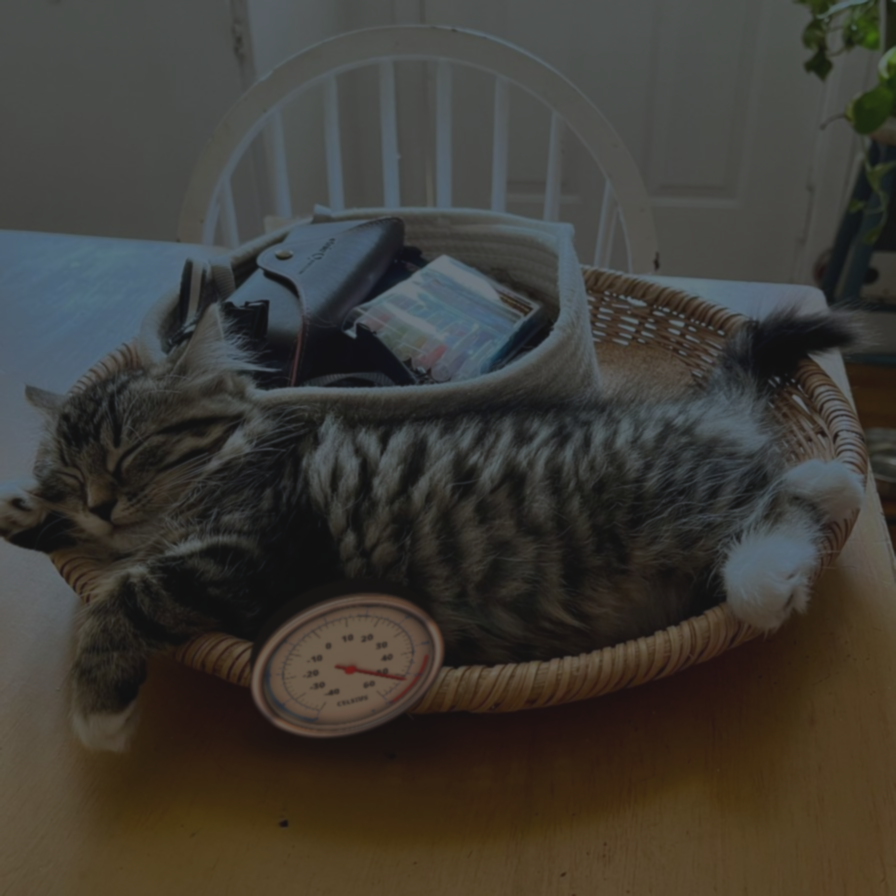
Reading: 50 °C
